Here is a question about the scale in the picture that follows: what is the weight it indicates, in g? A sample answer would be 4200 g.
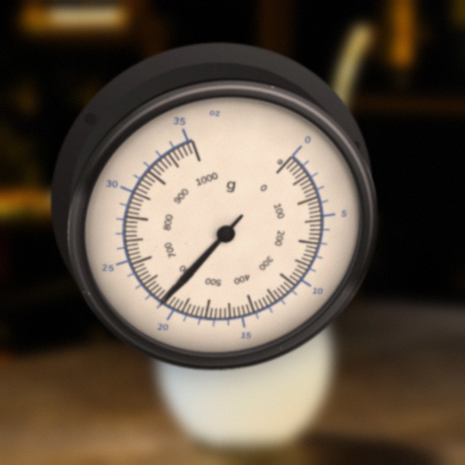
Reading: 600 g
